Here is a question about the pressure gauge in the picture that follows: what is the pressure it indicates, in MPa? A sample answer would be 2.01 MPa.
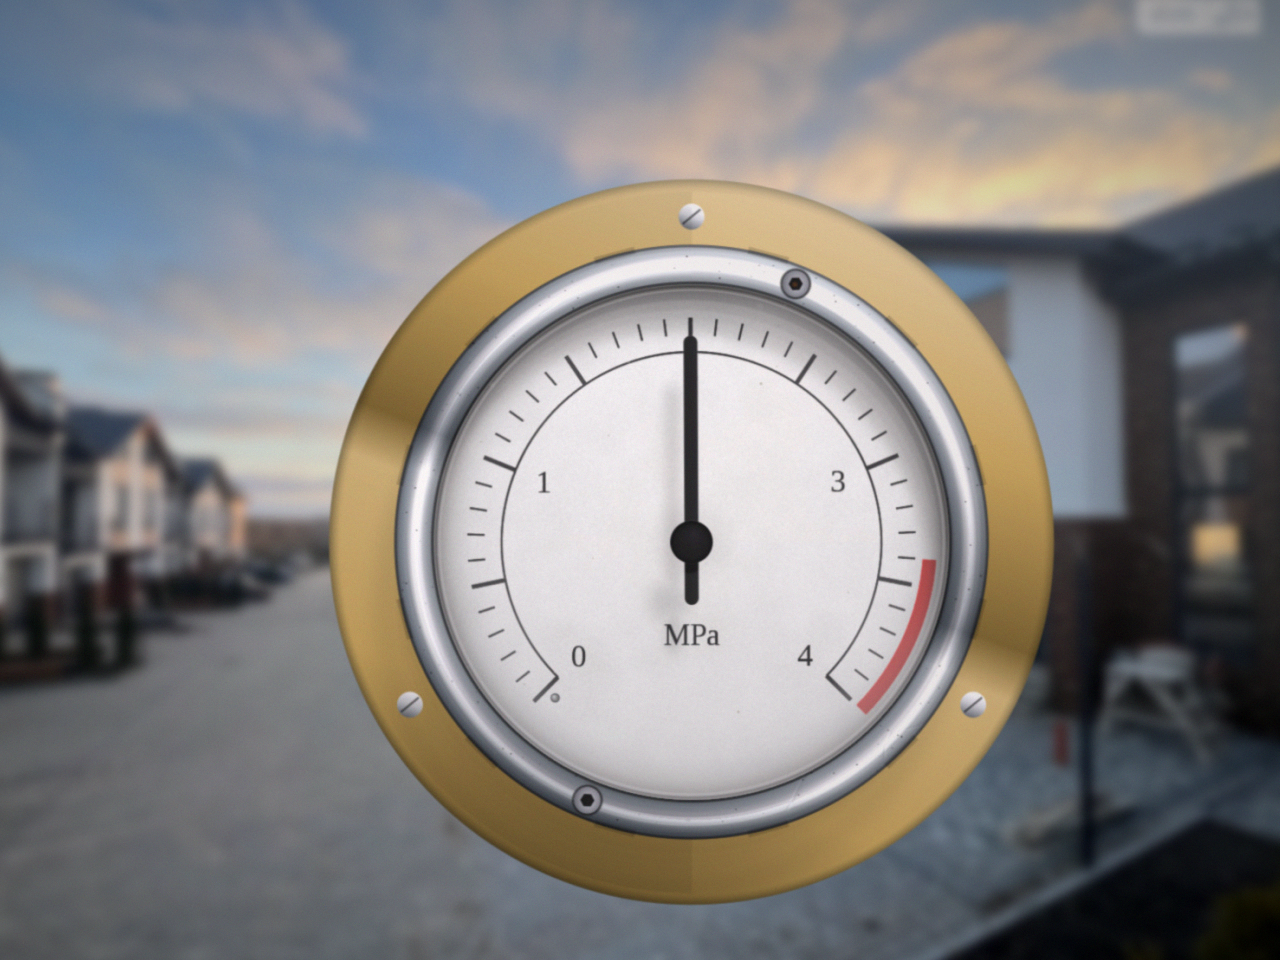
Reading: 2 MPa
